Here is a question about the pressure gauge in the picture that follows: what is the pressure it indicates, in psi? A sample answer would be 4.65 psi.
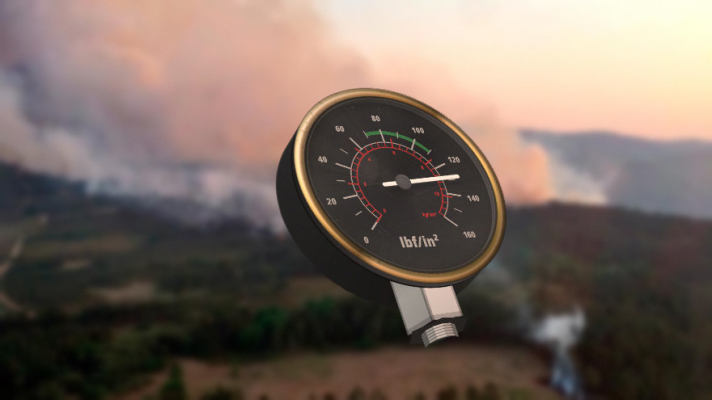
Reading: 130 psi
